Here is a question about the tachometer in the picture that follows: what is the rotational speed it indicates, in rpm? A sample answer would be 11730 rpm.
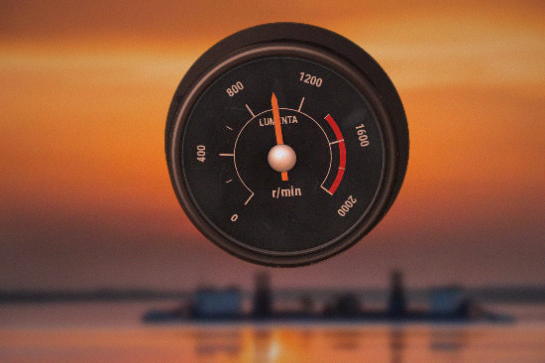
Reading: 1000 rpm
